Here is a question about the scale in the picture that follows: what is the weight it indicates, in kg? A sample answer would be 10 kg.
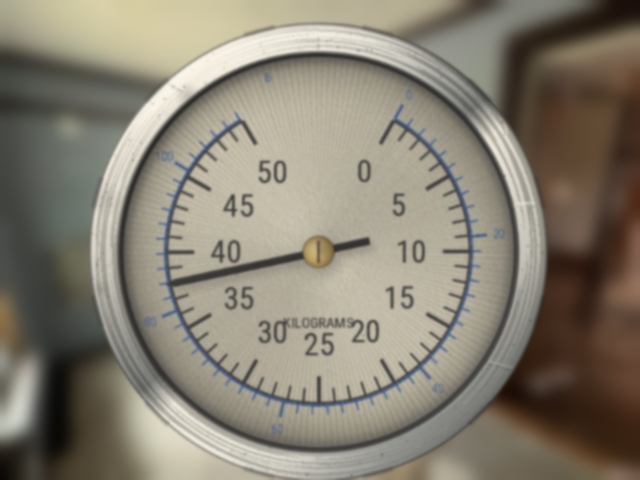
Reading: 38 kg
